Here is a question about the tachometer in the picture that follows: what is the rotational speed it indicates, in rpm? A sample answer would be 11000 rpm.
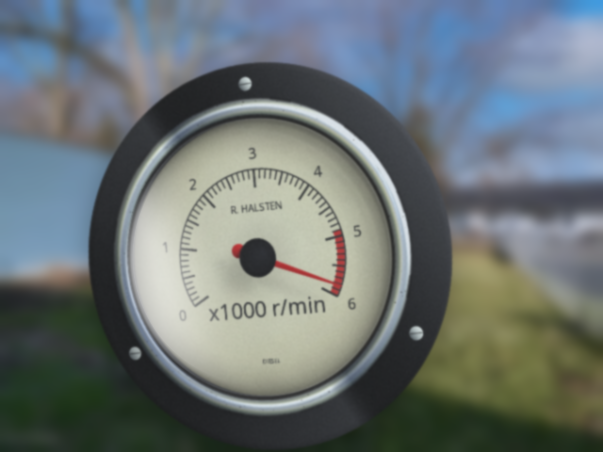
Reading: 5800 rpm
